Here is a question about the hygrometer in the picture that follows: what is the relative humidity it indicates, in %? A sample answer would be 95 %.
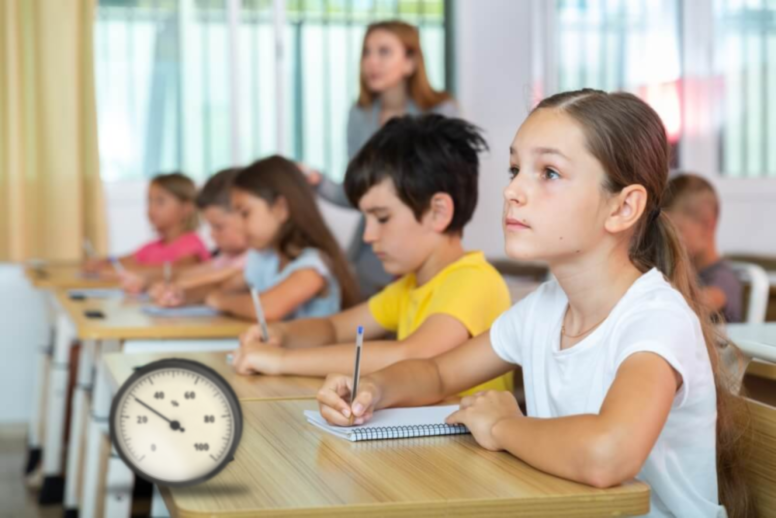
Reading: 30 %
